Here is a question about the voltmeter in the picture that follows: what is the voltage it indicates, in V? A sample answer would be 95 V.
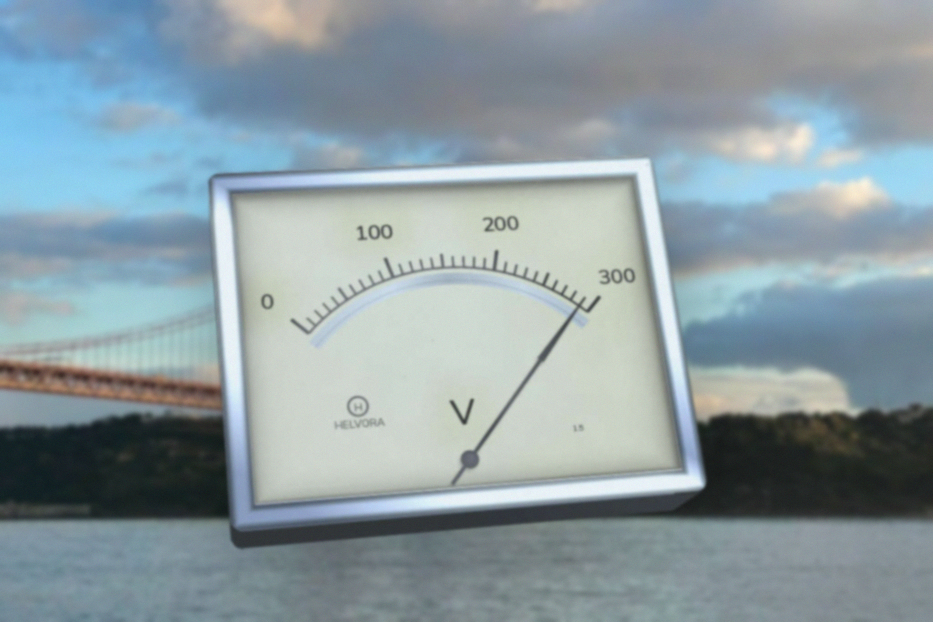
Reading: 290 V
